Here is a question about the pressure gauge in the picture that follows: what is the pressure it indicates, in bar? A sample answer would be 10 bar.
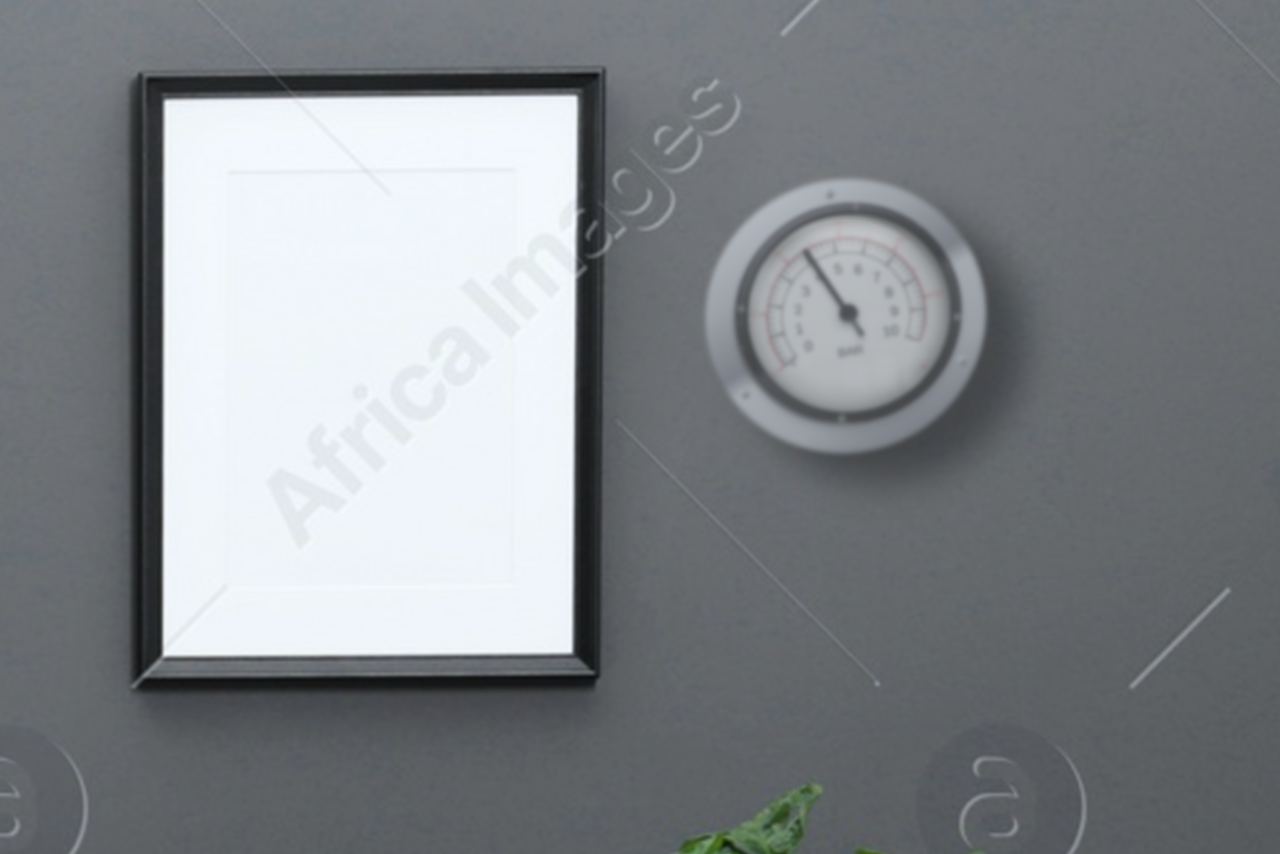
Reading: 4 bar
